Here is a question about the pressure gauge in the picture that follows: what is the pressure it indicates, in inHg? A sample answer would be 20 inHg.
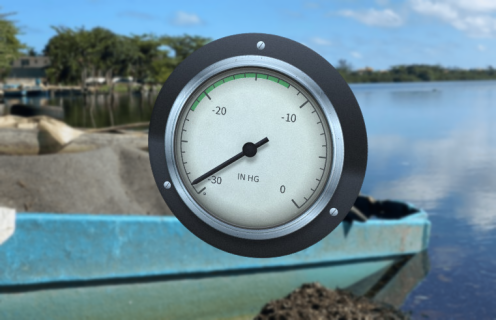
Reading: -29 inHg
